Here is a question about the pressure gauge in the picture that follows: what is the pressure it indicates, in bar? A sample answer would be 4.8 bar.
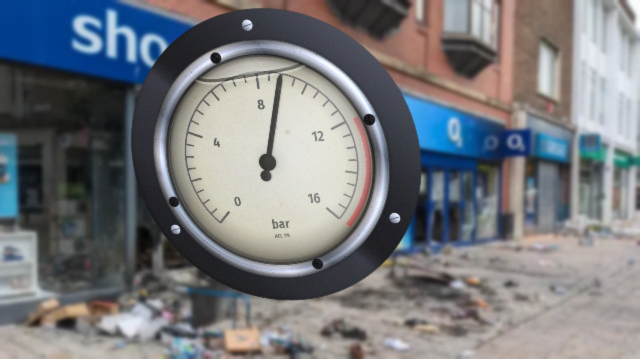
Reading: 9 bar
